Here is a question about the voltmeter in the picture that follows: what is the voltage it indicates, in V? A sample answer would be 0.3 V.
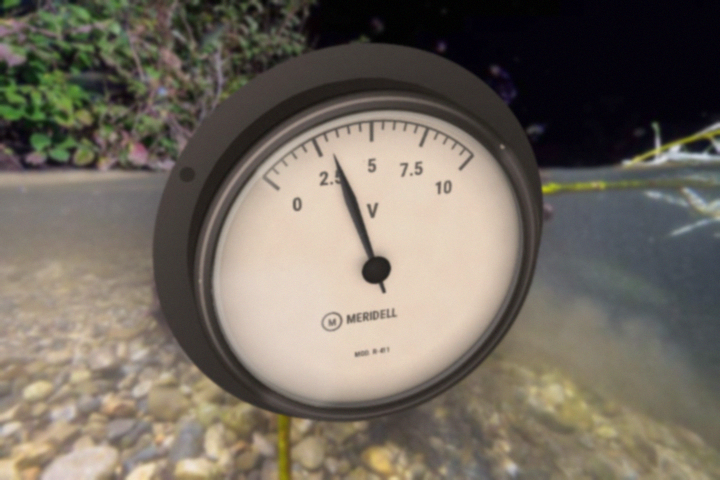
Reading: 3 V
